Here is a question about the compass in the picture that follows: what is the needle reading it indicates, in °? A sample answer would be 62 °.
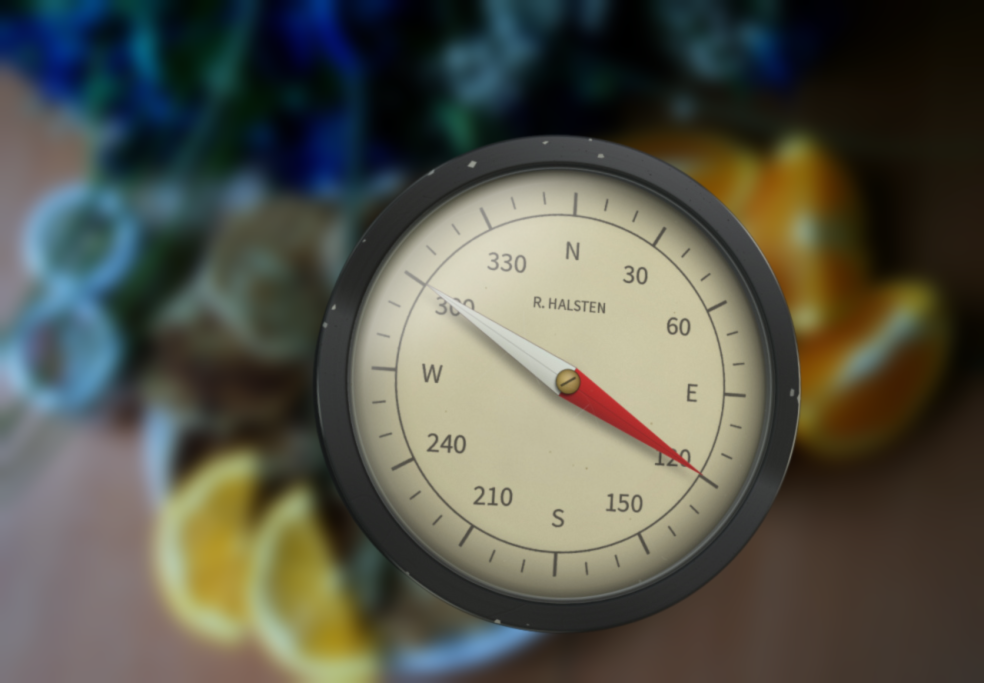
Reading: 120 °
